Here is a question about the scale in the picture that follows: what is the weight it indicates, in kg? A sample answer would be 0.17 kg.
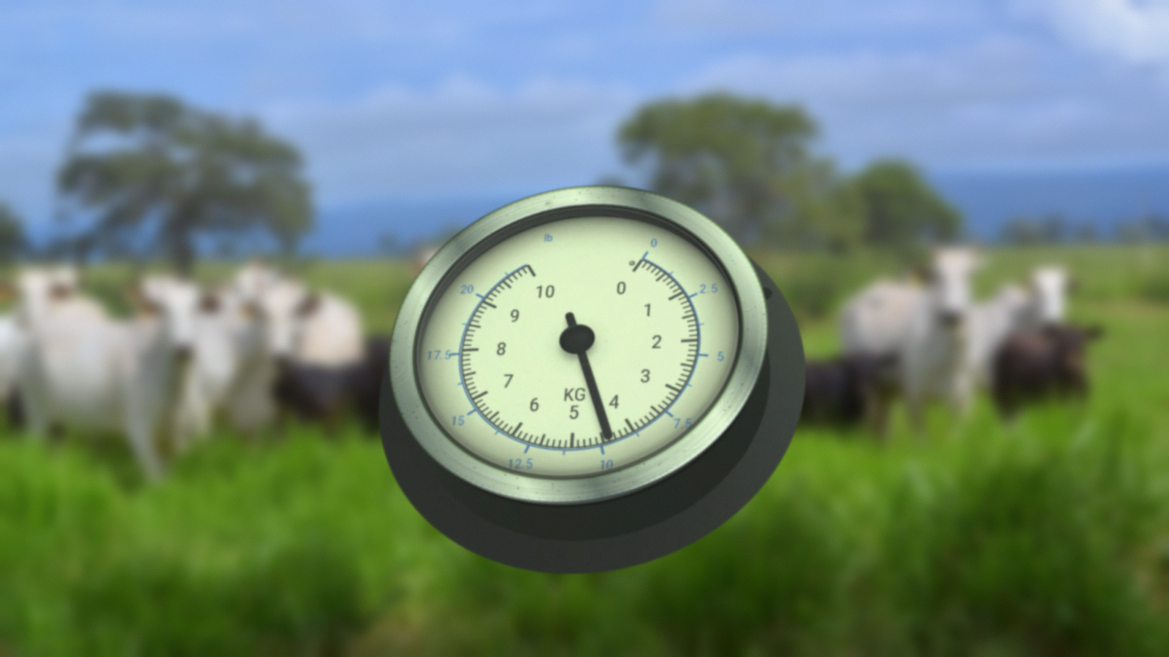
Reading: 4.4 kg
